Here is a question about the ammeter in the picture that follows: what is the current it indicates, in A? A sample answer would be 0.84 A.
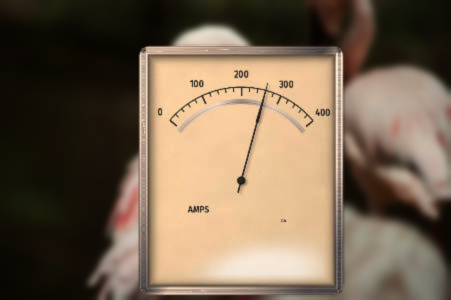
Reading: 260 A
